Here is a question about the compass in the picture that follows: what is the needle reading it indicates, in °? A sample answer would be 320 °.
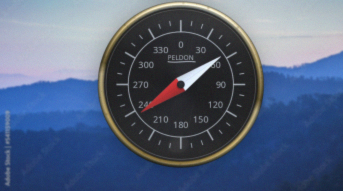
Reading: 235 °
